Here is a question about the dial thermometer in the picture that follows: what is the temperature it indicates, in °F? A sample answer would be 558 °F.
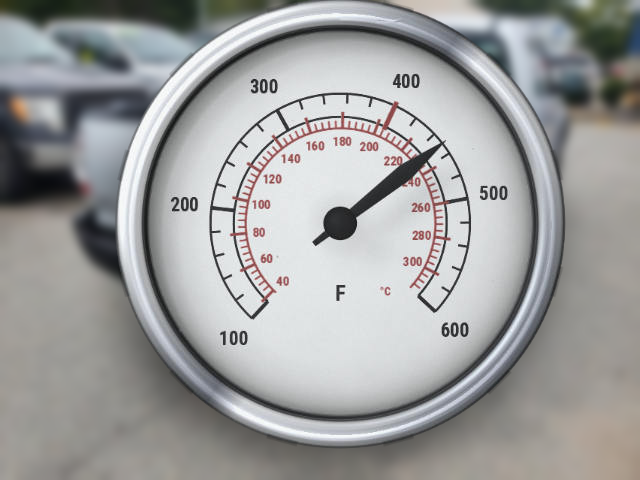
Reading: 450 °F
